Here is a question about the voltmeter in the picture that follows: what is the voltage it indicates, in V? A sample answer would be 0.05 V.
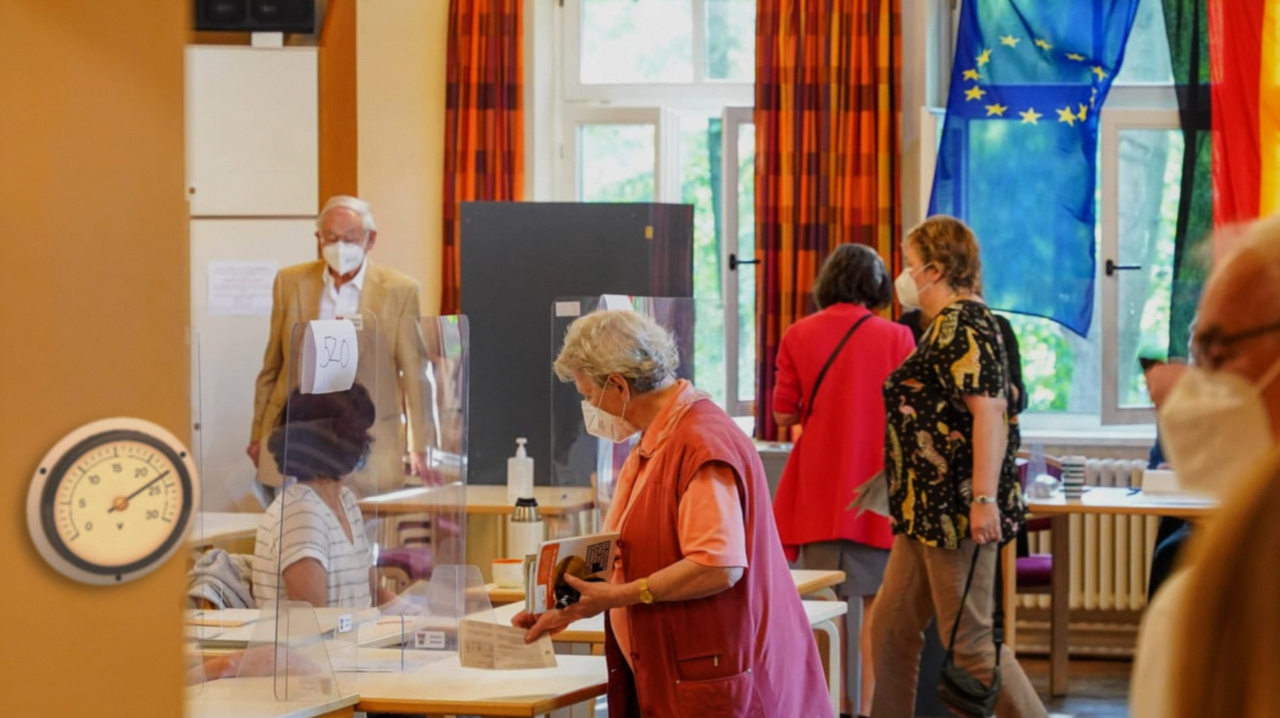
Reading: 23 V
